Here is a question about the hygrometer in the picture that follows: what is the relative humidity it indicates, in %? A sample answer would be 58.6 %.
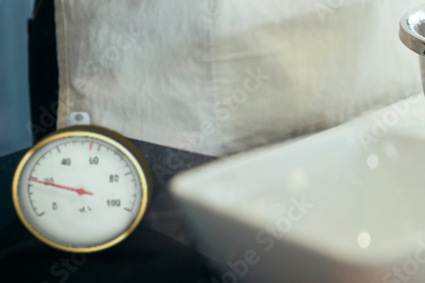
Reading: 20 %
